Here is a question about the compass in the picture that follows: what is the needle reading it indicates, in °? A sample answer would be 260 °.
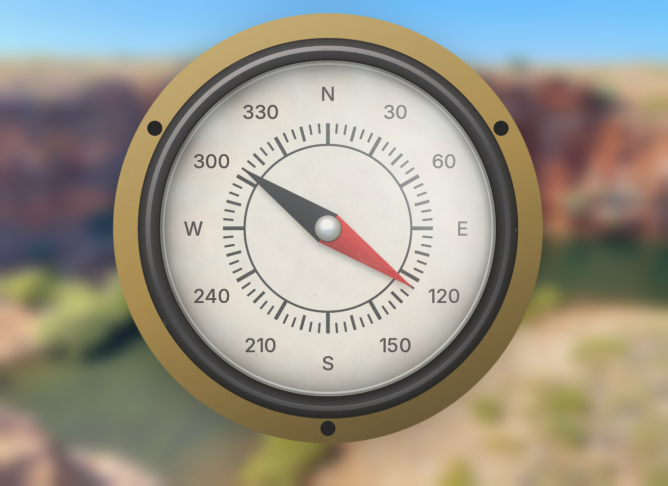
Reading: 125 °
